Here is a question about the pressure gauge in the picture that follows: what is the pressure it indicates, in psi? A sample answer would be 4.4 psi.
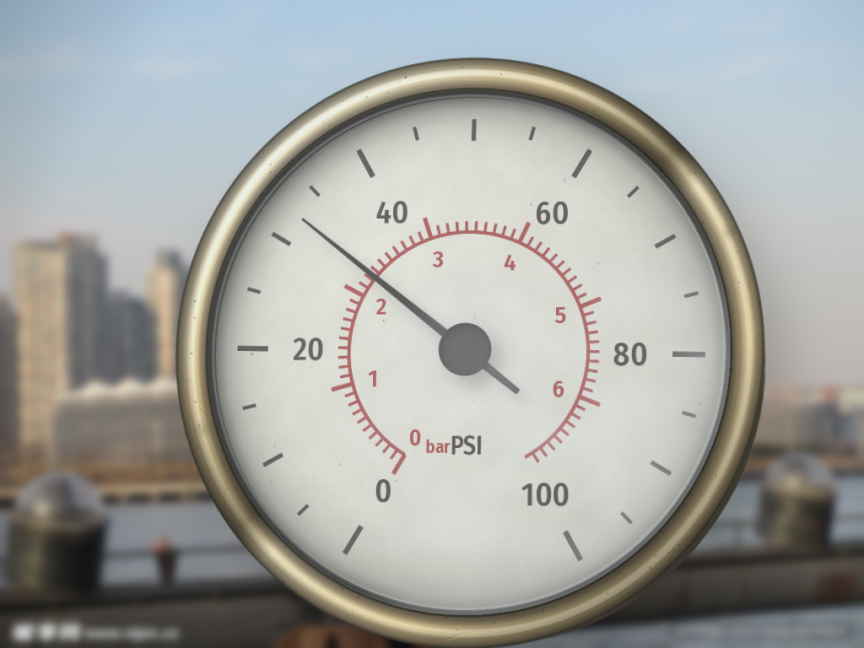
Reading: 32.5 psi
